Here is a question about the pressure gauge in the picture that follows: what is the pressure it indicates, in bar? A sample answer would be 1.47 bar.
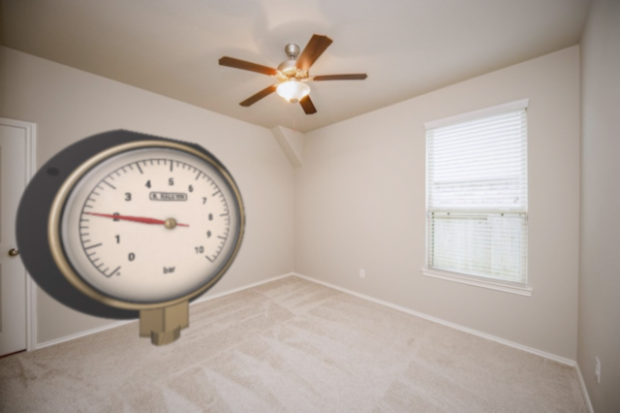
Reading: 2 bar
